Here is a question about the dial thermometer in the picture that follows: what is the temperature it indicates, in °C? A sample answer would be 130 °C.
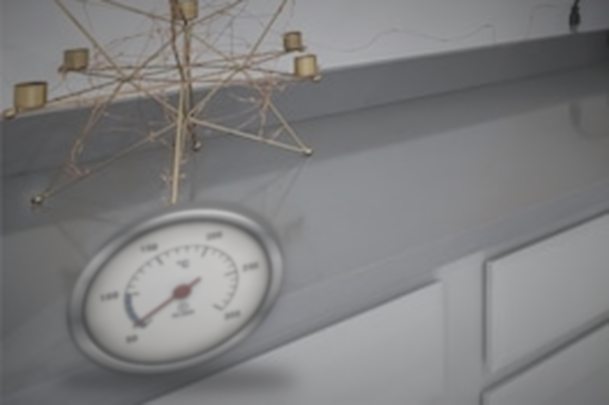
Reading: 60 °C
